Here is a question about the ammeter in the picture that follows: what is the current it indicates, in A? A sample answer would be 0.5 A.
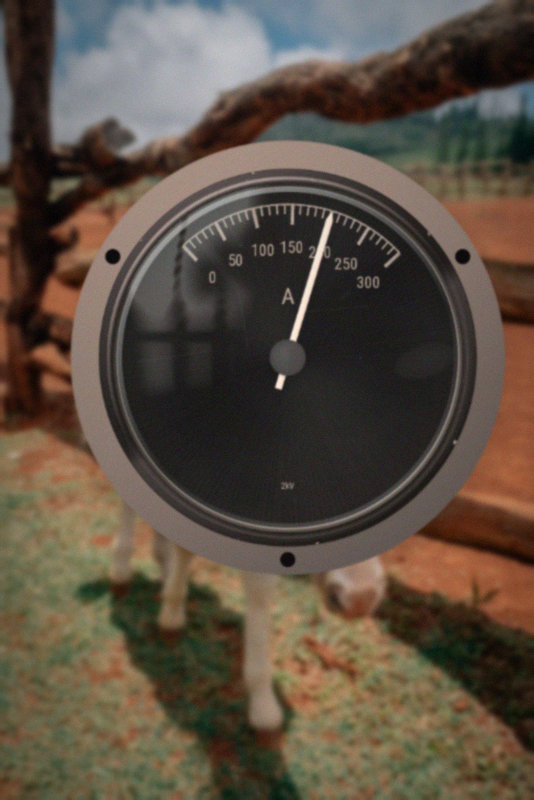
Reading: 200 A
